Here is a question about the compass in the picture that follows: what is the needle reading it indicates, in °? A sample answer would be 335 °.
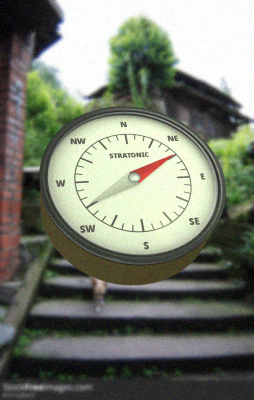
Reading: 60 °
